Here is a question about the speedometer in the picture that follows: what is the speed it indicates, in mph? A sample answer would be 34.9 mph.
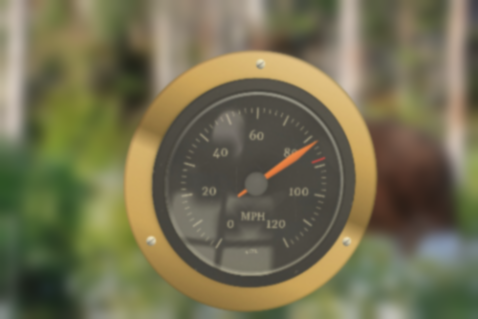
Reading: 82 mph
